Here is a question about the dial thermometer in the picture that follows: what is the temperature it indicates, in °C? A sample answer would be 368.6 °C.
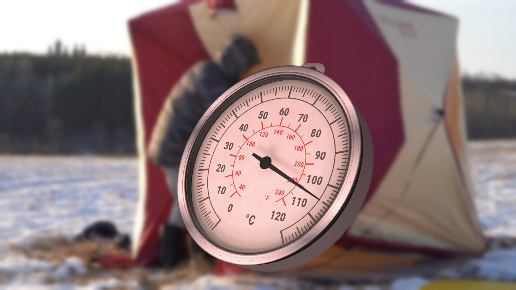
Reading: 105 °C
